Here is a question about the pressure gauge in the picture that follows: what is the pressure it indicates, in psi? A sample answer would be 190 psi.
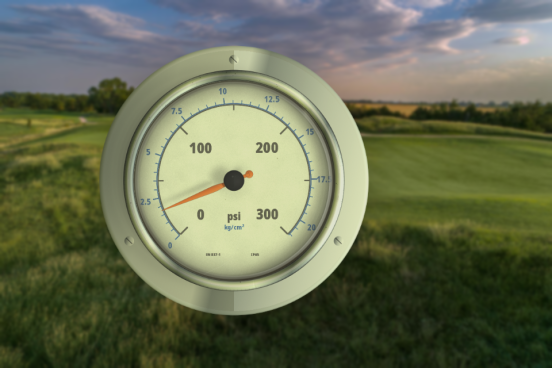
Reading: 25 psi
